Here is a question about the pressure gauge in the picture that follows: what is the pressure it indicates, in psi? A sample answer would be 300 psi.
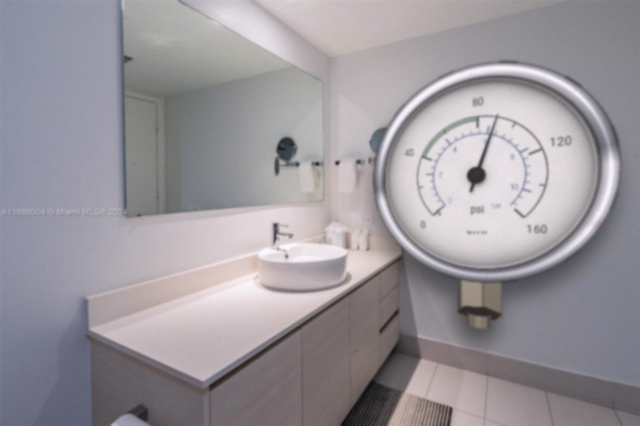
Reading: 90 psi
